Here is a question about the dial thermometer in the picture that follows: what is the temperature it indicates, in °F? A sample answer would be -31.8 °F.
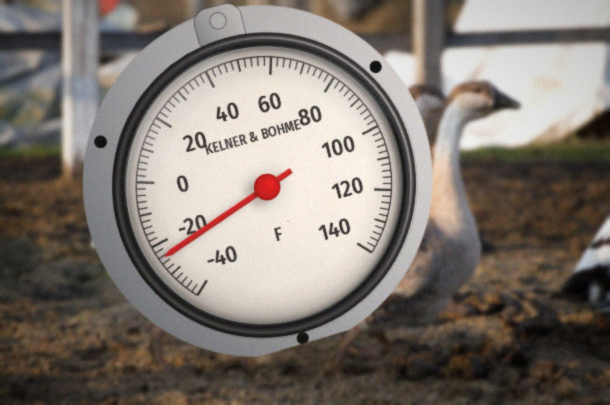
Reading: -24 °F
